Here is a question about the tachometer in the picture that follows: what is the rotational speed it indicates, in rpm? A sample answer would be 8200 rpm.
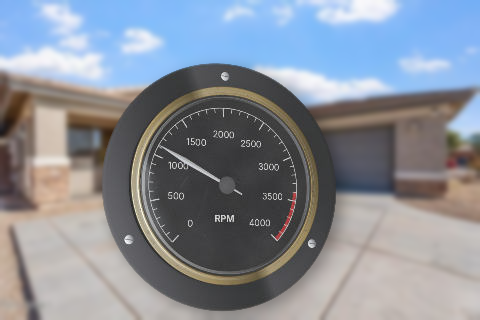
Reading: 1100 rpm
